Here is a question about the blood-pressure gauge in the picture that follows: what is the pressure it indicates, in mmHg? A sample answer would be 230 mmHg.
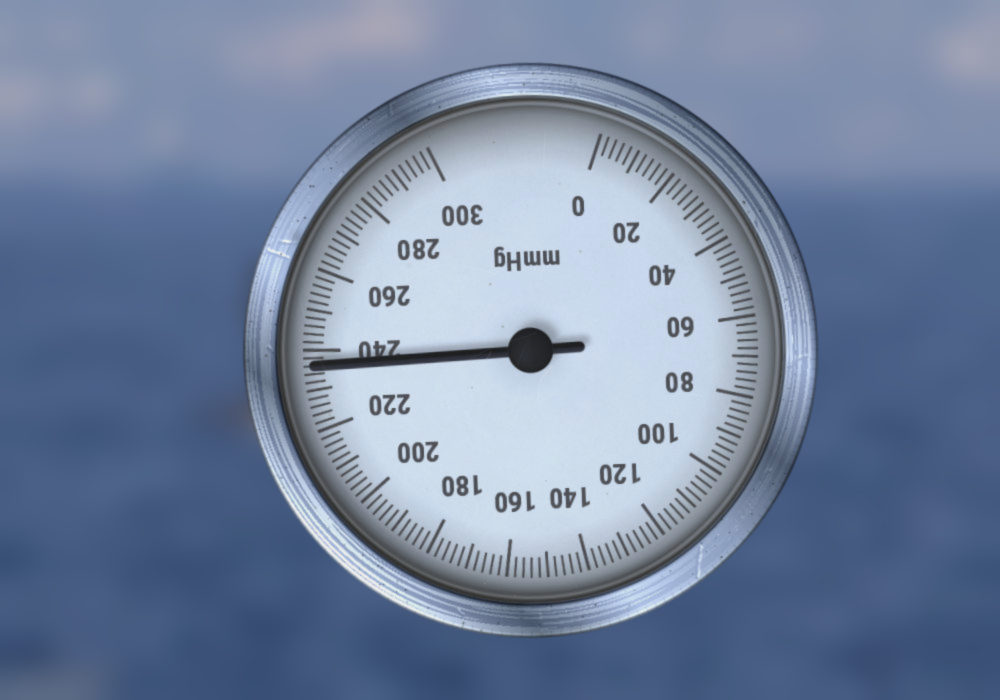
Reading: 236 mmHg
